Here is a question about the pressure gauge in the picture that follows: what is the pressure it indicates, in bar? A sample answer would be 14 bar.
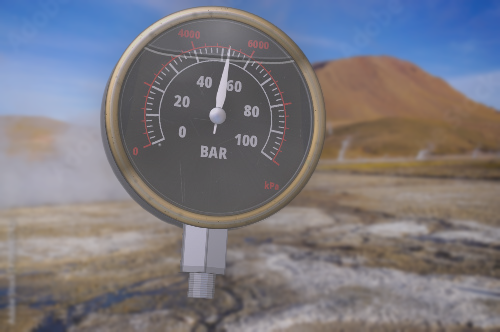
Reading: 52 bar
